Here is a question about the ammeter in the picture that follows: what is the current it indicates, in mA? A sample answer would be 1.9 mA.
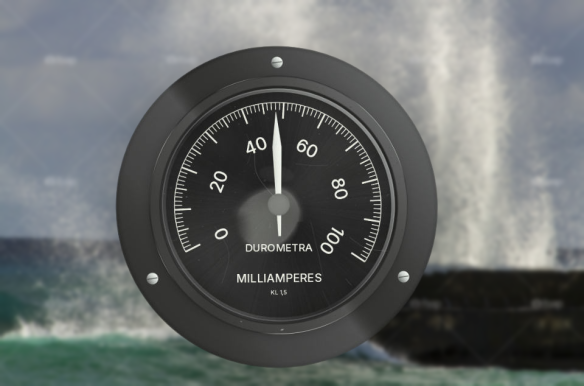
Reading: 48 mA
